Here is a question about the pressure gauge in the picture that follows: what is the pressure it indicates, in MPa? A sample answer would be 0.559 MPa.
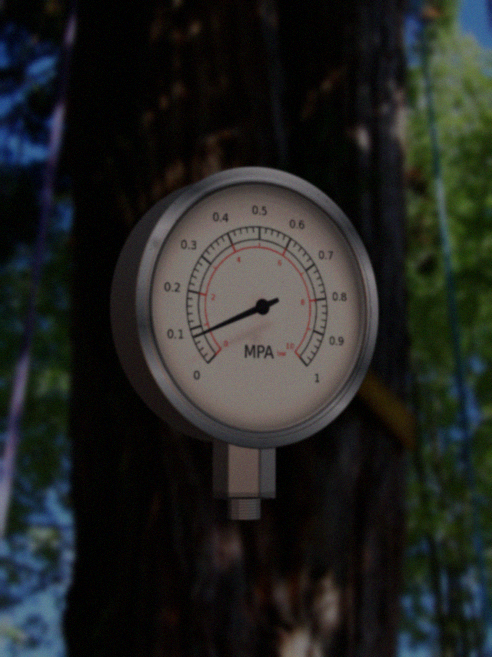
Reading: 0.08 MPa
